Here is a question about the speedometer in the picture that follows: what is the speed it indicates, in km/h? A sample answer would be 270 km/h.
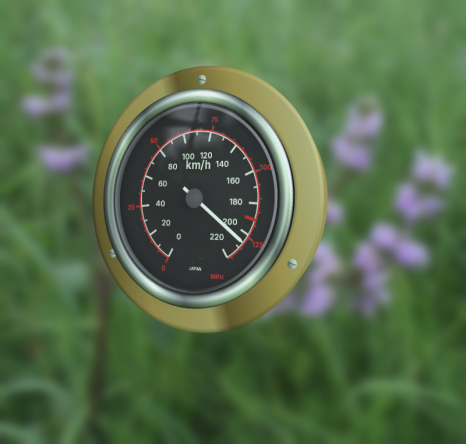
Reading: 205 km/h
